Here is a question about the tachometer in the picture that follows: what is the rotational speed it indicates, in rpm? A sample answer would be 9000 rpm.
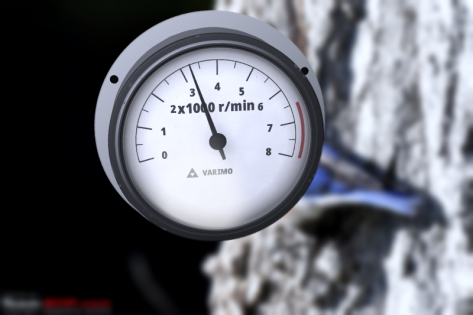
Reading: 3250 rpm
